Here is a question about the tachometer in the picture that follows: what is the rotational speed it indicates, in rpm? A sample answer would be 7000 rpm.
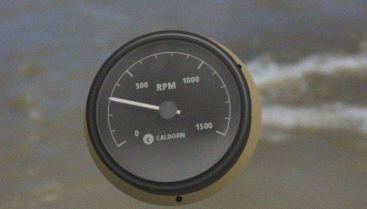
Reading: 300 rpm
